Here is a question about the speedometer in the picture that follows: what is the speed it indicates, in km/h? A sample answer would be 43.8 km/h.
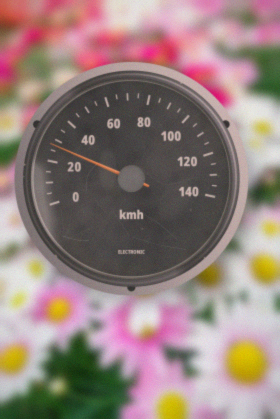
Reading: 27.5 km/h
